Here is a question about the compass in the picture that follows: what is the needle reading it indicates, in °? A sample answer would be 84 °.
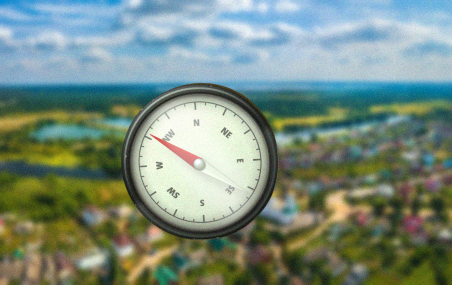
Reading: 305 °
